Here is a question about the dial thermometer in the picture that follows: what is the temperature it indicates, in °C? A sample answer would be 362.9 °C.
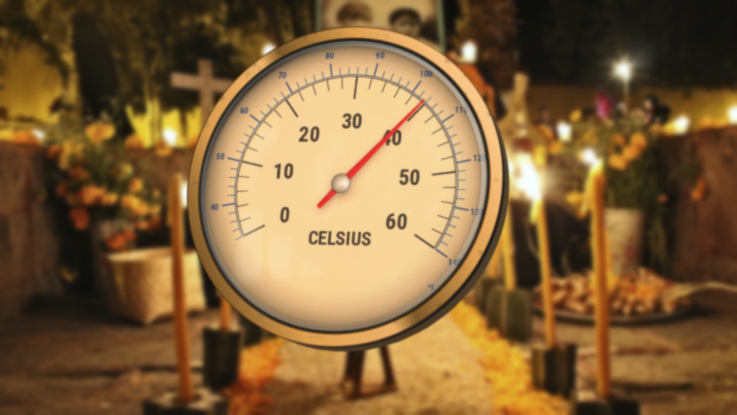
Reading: 40 °C
